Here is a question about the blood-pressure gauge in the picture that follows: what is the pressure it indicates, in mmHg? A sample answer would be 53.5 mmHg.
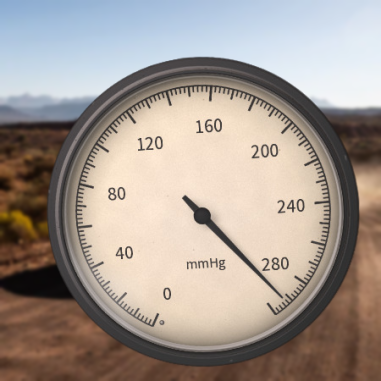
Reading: 292 mmHg
